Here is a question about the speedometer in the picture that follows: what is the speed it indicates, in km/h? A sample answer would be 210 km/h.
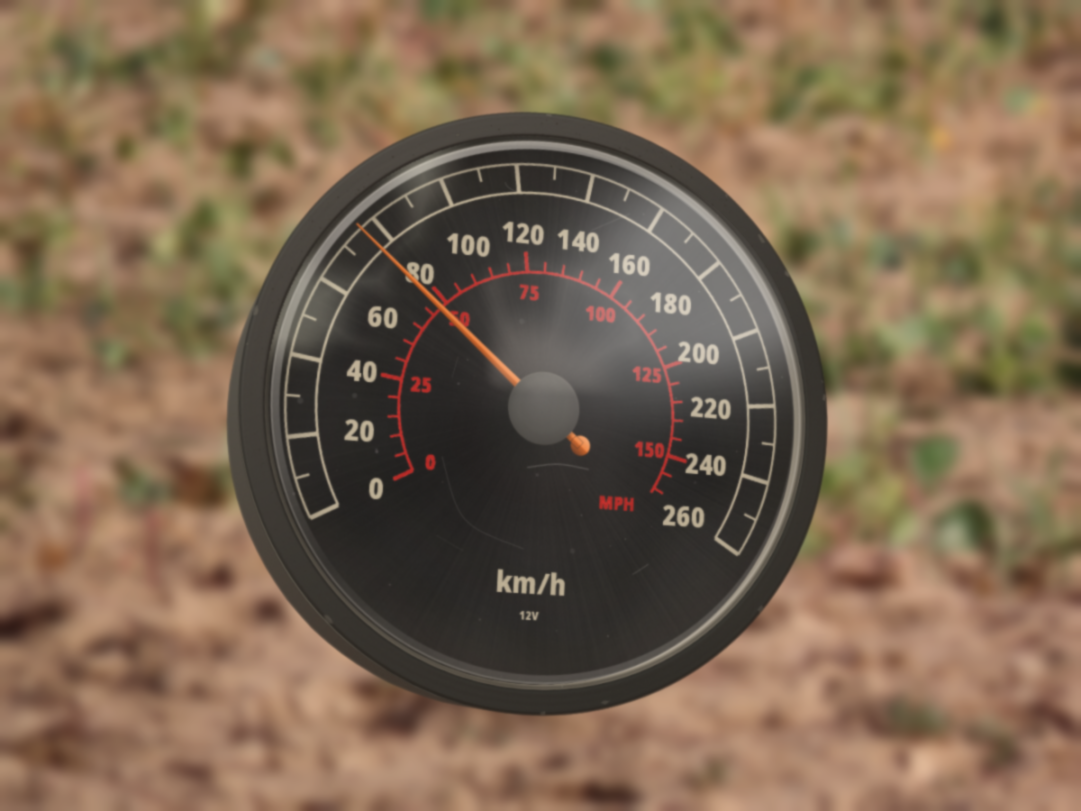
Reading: 75 km/h
